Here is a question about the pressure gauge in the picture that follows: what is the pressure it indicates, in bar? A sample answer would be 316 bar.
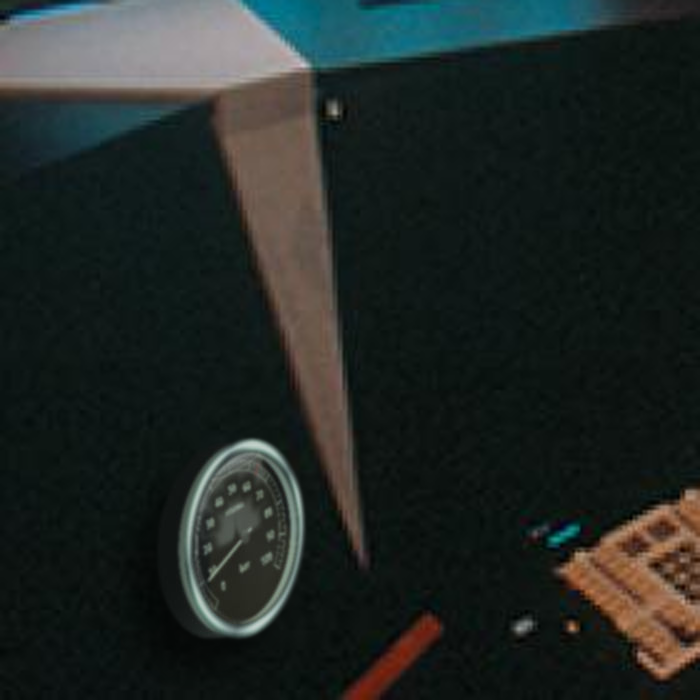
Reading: 10 bar
